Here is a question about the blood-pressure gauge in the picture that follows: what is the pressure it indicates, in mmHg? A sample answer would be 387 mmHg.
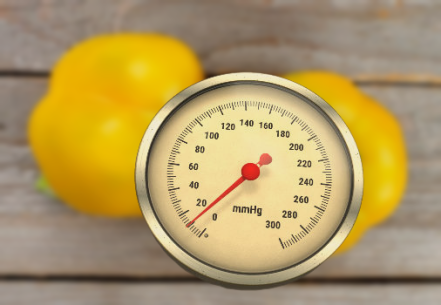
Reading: 10 mmHg
